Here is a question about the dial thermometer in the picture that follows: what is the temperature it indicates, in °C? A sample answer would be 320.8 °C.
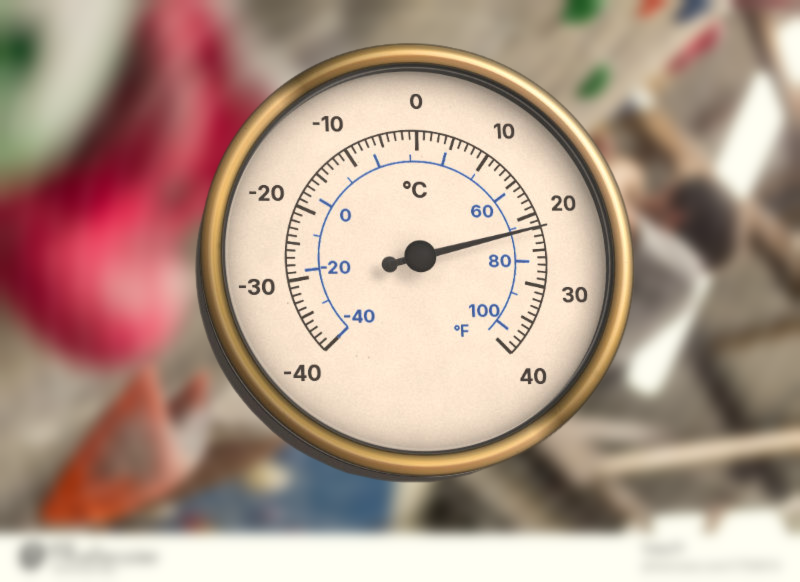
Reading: 22 °C
